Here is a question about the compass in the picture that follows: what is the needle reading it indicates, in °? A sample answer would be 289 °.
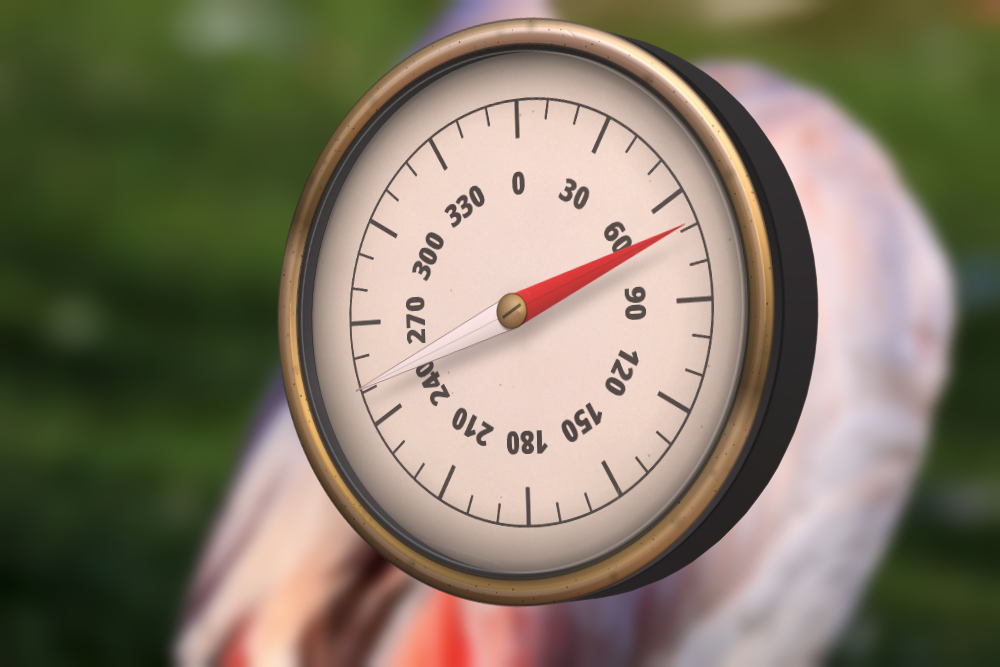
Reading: 70 °
